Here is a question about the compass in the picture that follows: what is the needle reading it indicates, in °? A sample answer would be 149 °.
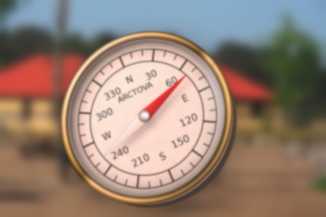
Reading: 70 °
